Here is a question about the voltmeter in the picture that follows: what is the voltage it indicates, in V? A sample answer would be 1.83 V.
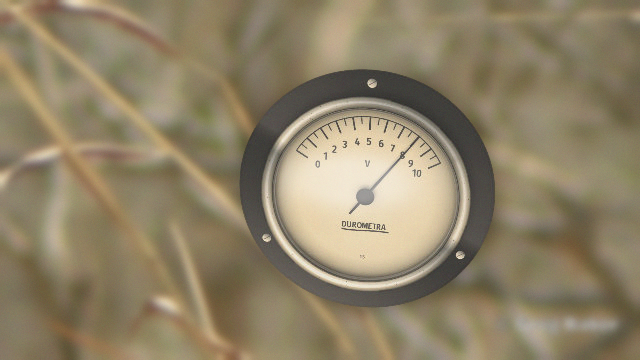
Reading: 8 V
